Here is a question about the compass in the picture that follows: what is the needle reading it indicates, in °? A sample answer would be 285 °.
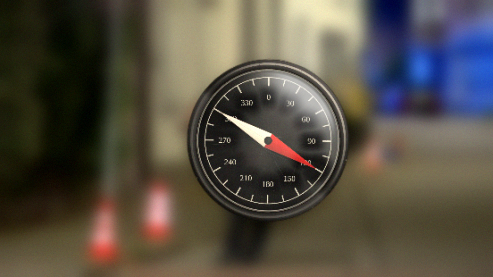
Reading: 120 °
